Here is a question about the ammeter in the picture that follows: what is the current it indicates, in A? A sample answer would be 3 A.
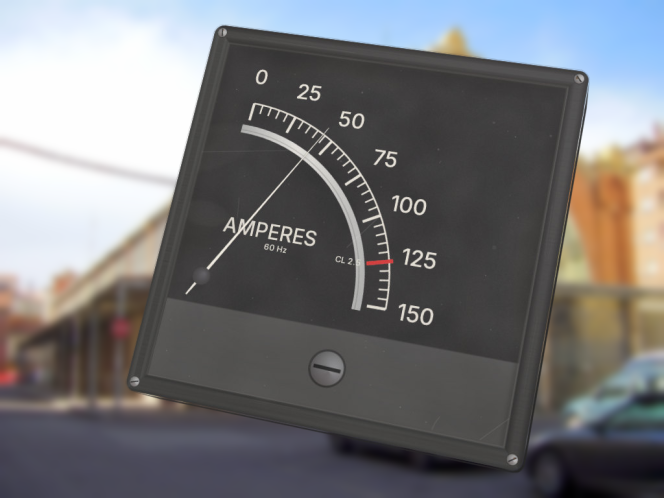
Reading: 45 A
